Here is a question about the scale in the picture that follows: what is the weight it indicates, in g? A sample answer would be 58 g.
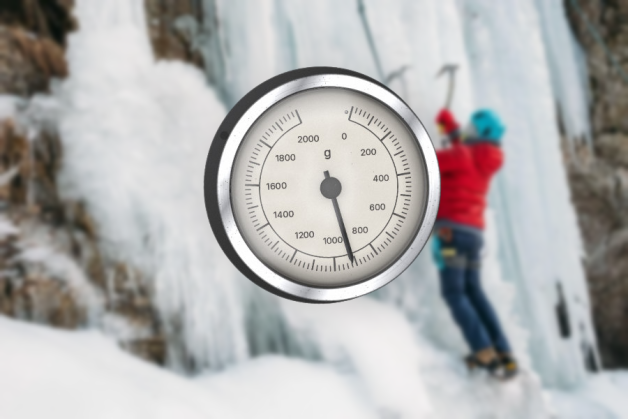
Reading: 920 g
